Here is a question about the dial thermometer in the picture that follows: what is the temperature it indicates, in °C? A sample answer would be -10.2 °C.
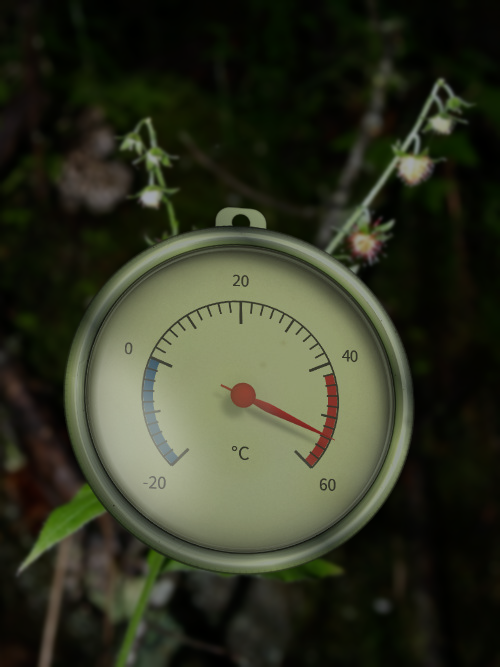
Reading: 54 °C
